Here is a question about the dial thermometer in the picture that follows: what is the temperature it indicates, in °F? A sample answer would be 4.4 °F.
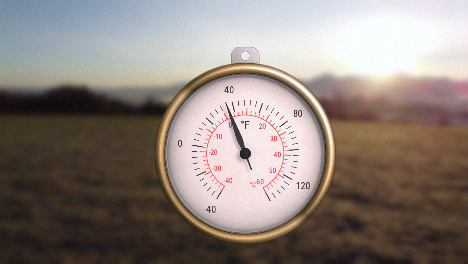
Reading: 36 °F
